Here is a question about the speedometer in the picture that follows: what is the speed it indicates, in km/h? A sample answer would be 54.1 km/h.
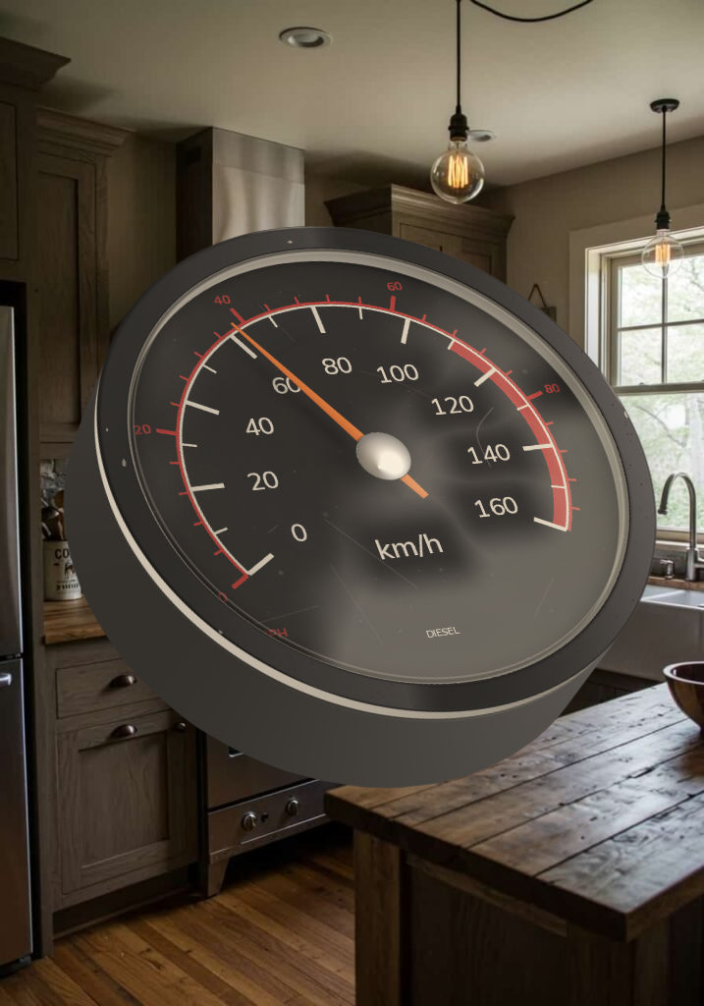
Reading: 60 km/h
